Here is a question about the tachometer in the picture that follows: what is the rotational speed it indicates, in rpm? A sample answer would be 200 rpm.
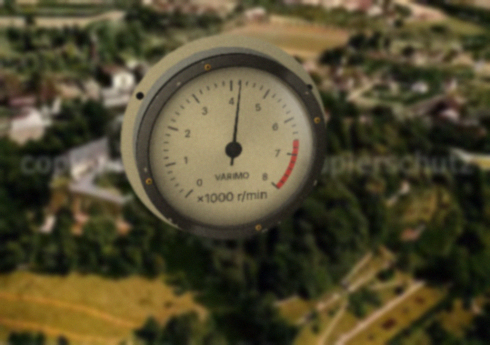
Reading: 4200 rpm
